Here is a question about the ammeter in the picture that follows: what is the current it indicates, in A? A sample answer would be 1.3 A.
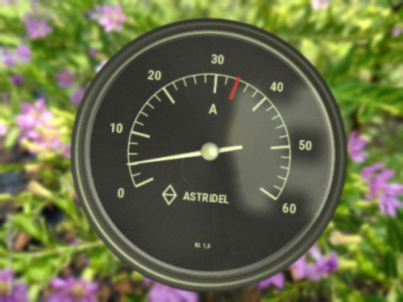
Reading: 4 A
